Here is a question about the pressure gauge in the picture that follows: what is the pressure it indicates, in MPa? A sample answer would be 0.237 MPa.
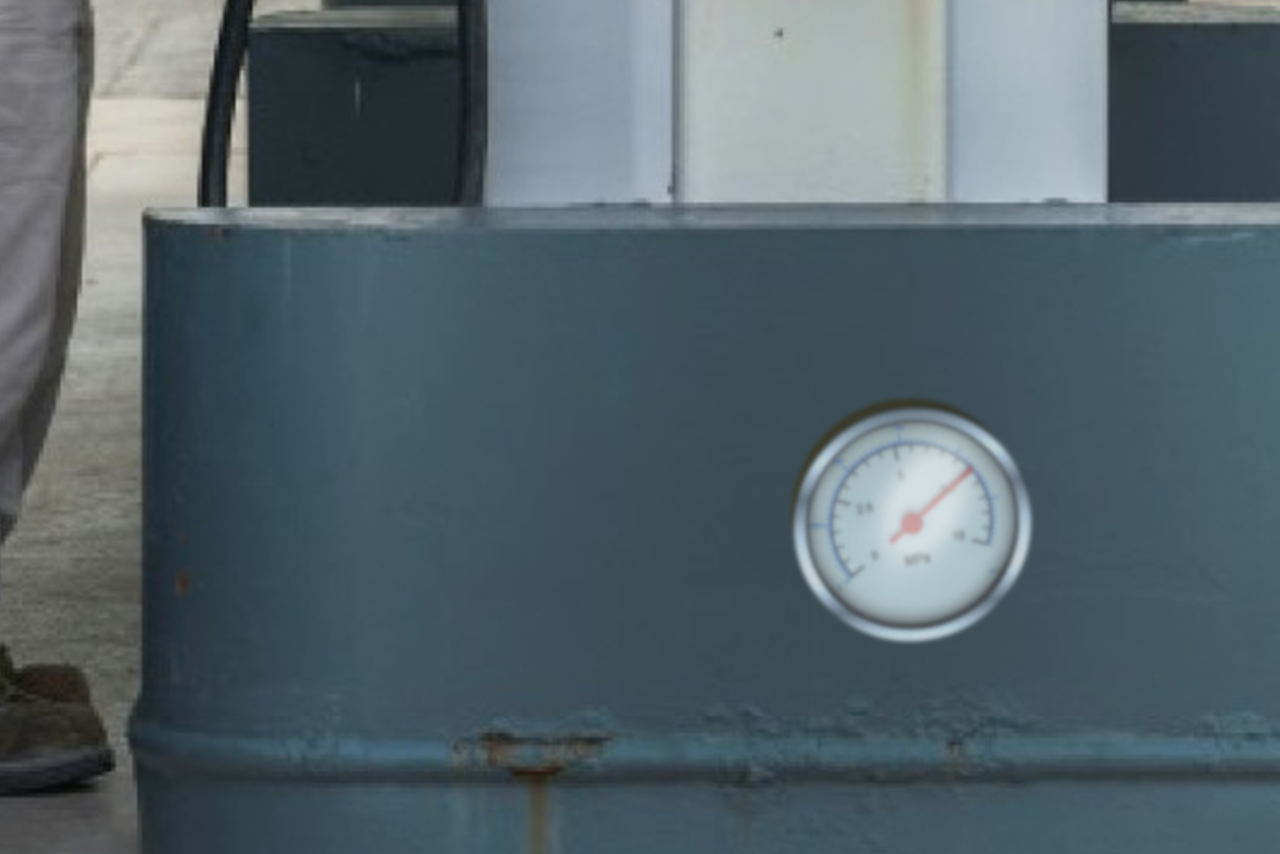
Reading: 7.5 MPa
